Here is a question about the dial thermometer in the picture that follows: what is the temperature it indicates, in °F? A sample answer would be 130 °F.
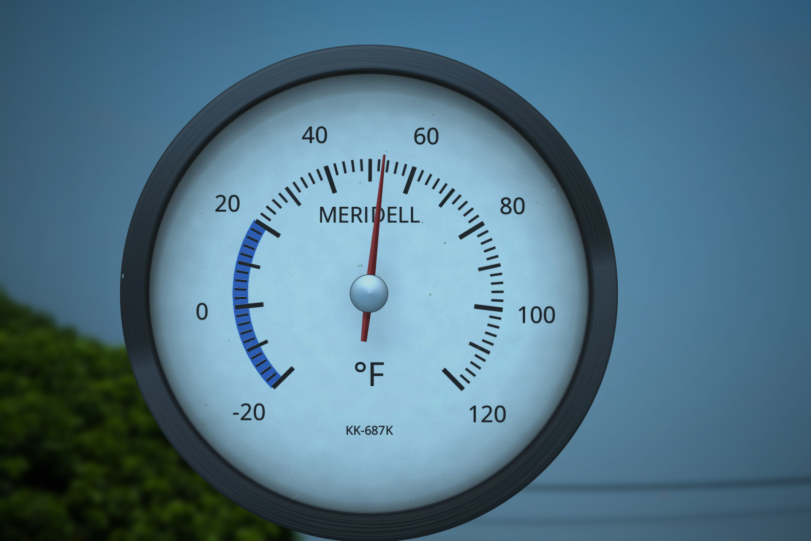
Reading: 53 °F
